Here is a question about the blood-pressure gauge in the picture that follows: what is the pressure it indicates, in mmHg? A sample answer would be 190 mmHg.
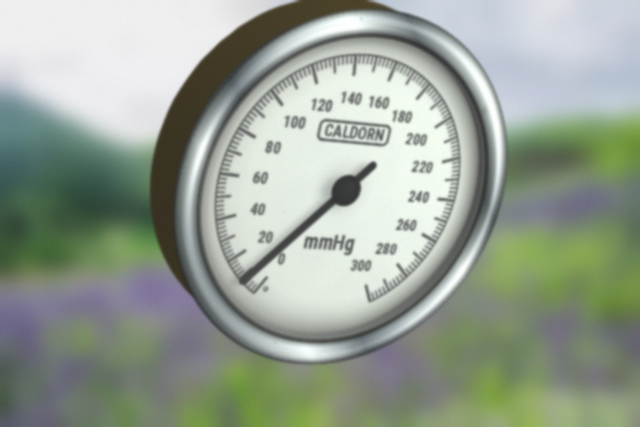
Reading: 10 mmHg
